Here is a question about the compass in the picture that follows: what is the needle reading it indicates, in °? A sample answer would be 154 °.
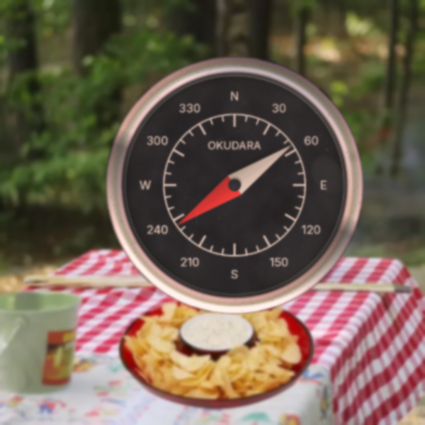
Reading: 235 °
